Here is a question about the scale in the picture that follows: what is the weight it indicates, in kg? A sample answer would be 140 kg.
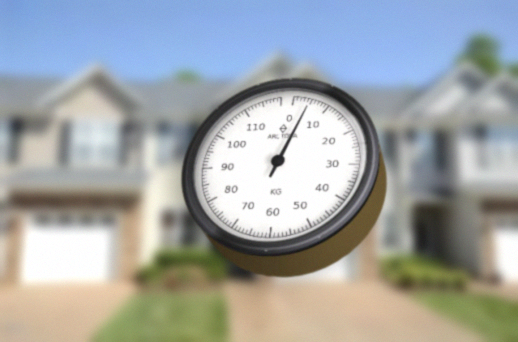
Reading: 5 kg
